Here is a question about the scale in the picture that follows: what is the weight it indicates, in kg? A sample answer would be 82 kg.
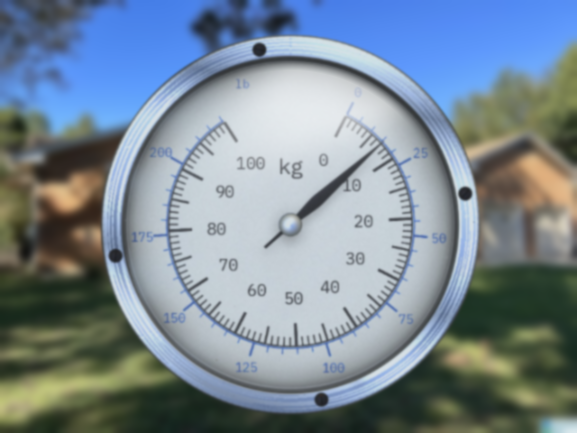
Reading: 7 kg
